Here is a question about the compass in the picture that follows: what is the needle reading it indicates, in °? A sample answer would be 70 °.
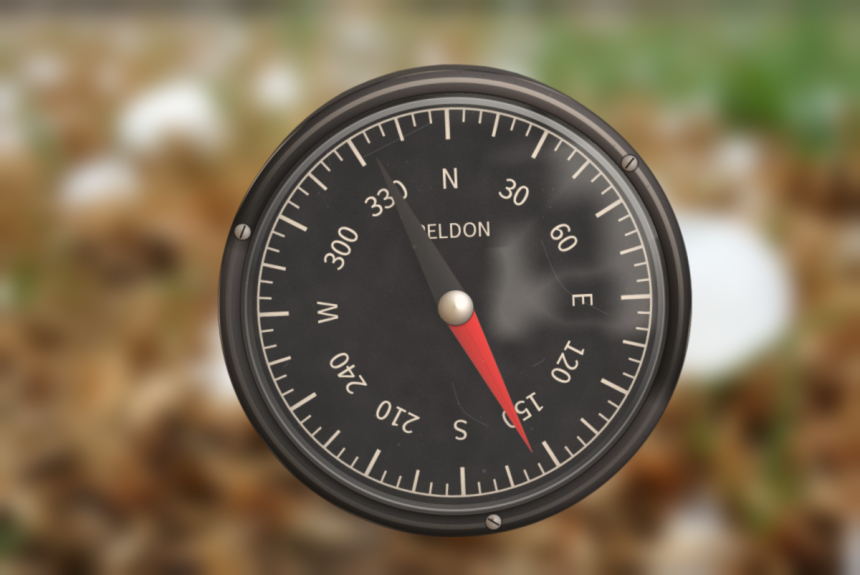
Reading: 155 °
